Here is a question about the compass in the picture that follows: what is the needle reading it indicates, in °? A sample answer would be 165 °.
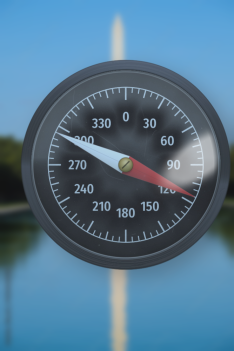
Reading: 115 °
